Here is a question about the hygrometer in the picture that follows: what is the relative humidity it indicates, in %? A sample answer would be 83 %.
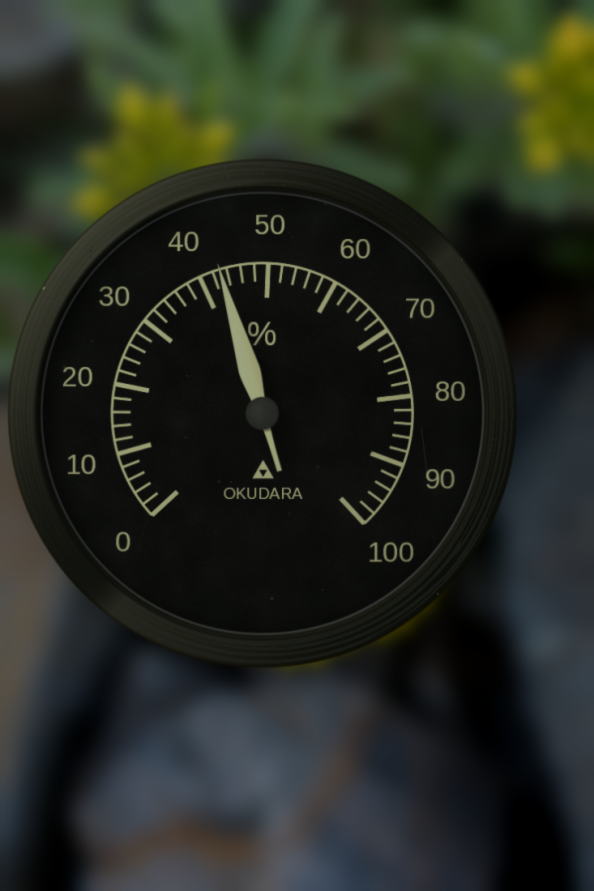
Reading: 43 %
